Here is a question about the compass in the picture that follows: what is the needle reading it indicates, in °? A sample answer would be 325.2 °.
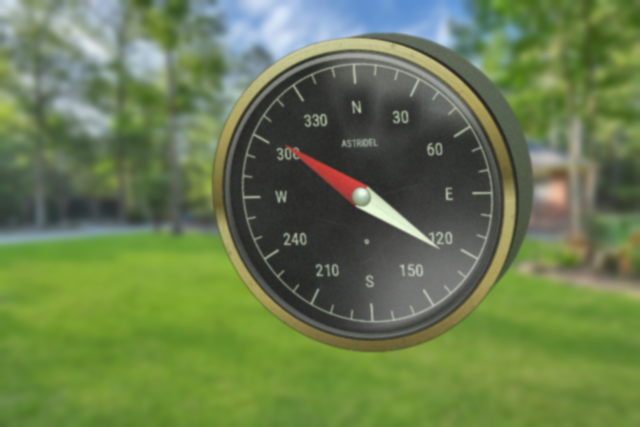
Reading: 305 °
